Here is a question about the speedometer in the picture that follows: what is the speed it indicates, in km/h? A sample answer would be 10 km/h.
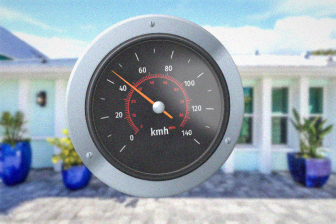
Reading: 45 km/h
